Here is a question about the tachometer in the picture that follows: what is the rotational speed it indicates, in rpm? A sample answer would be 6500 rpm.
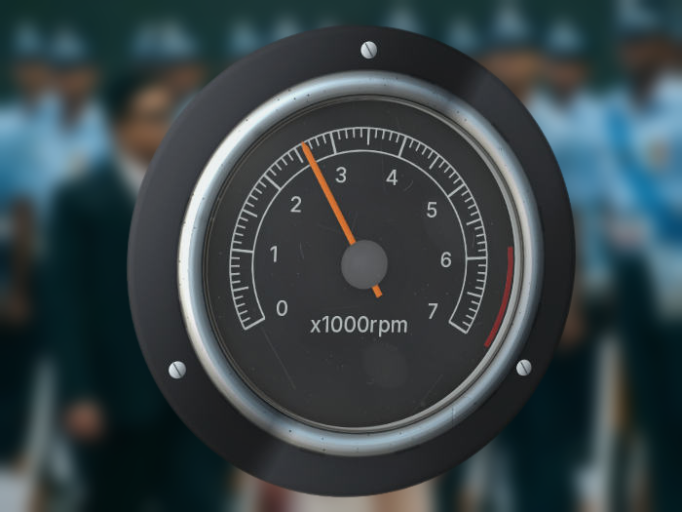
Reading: 2600 rpm
